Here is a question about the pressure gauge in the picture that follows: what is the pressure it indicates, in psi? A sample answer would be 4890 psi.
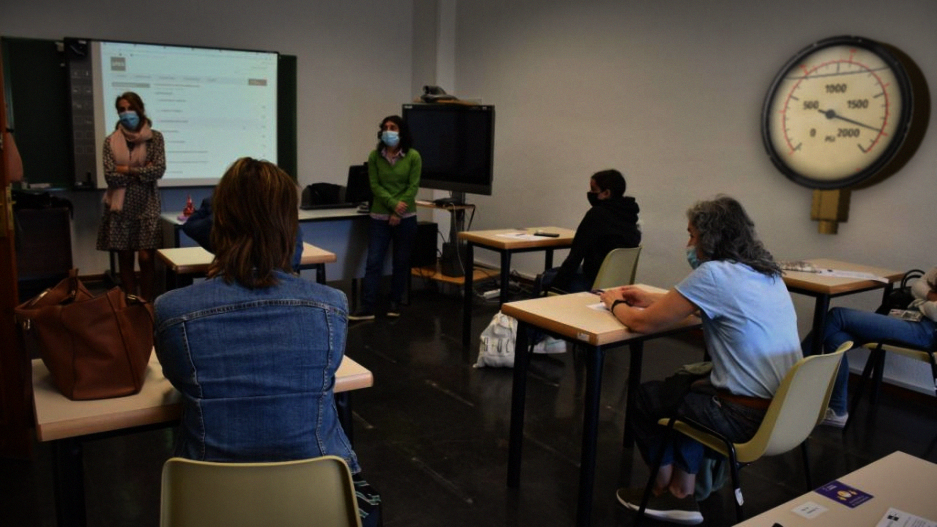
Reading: 1800 psi
